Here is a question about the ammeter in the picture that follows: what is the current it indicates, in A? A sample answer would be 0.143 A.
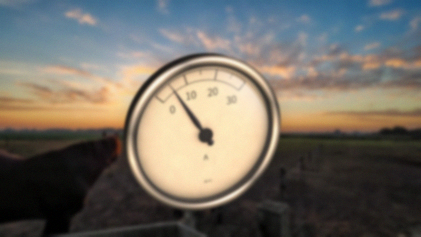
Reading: 5 A
